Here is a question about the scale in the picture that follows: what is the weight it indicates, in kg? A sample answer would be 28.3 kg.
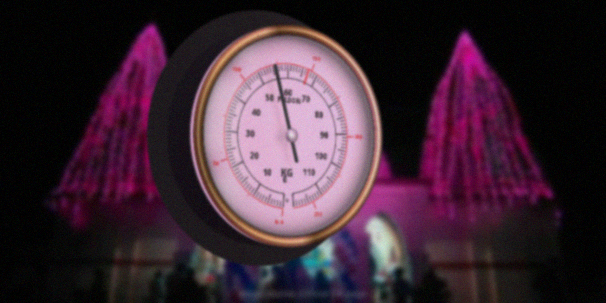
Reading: 55 kg
